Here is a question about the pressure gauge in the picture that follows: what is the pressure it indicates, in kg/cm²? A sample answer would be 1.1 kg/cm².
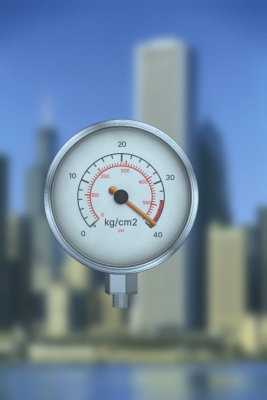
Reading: 39 kg/cm²
